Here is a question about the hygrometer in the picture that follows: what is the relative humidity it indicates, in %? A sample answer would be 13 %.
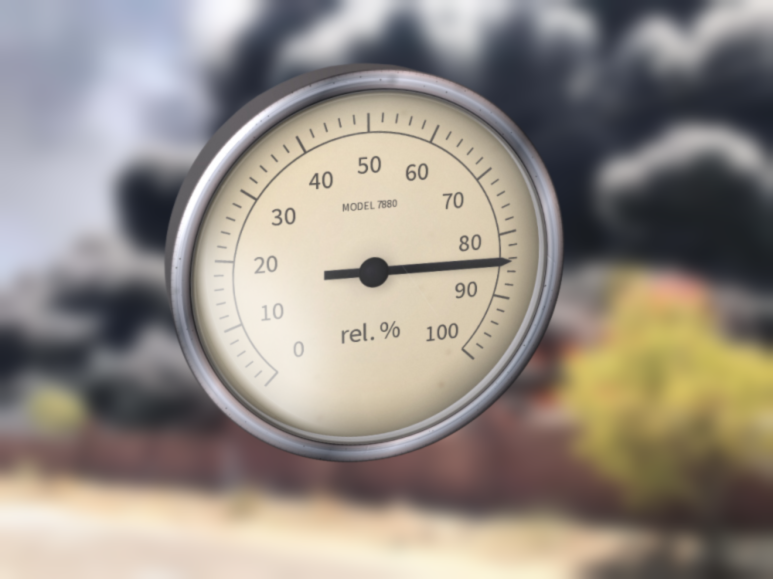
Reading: 84 %
